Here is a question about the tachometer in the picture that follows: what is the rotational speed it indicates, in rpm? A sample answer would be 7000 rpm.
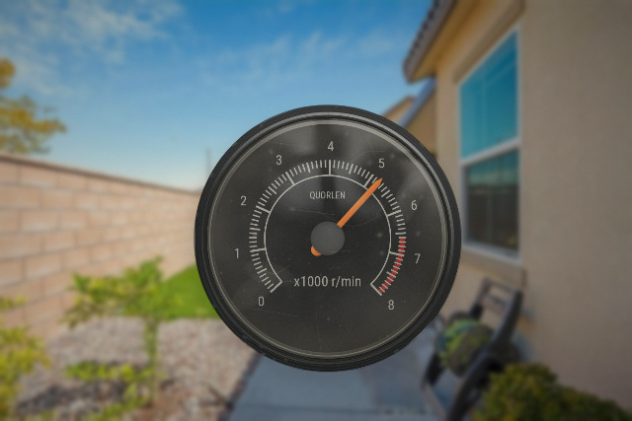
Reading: 5200 rpm
